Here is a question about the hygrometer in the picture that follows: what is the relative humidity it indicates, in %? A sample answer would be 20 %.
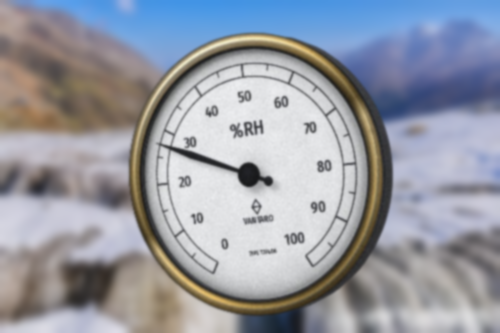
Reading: 27.5 %
